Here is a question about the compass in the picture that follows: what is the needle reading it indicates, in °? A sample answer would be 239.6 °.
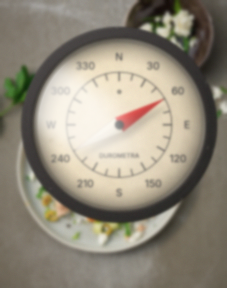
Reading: 60 °
